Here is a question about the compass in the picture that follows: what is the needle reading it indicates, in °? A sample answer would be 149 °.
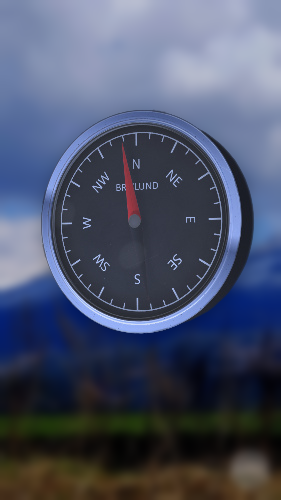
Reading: 350 °
